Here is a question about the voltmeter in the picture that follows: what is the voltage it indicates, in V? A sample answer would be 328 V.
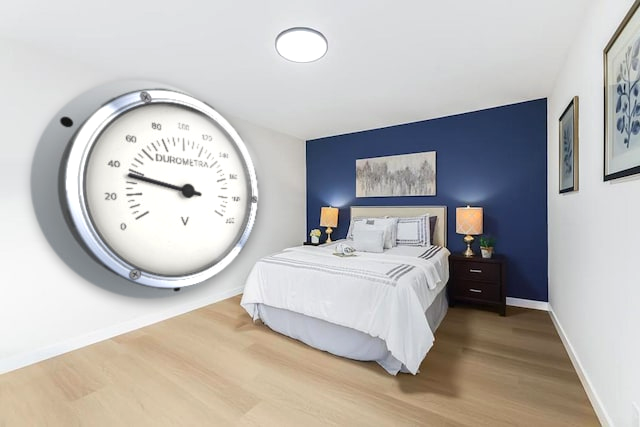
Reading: 35 V
